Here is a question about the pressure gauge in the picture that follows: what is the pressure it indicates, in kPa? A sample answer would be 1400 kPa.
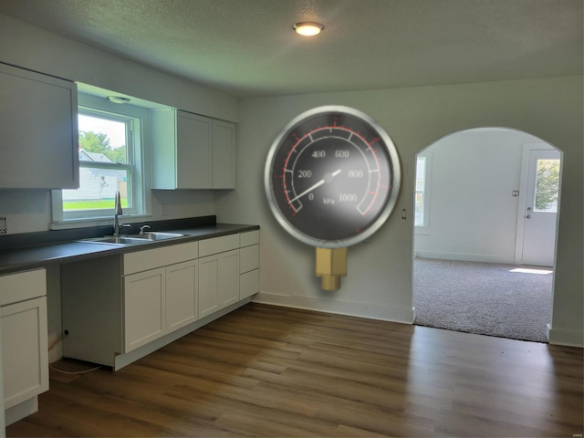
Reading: 50 kPa
